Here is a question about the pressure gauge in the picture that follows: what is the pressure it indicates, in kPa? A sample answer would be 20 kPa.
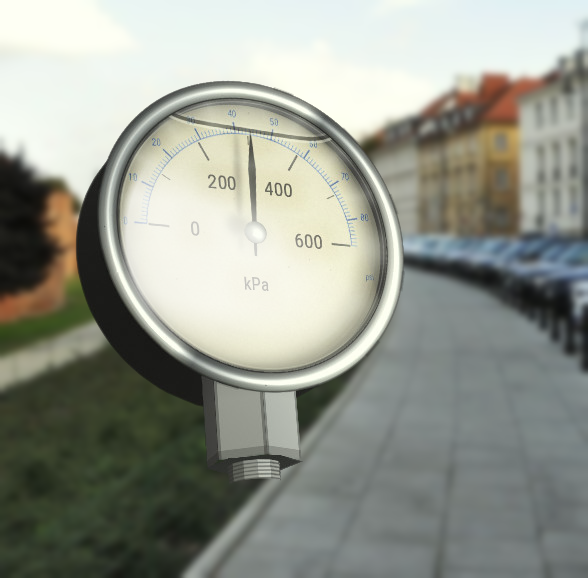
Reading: 300 kPa
